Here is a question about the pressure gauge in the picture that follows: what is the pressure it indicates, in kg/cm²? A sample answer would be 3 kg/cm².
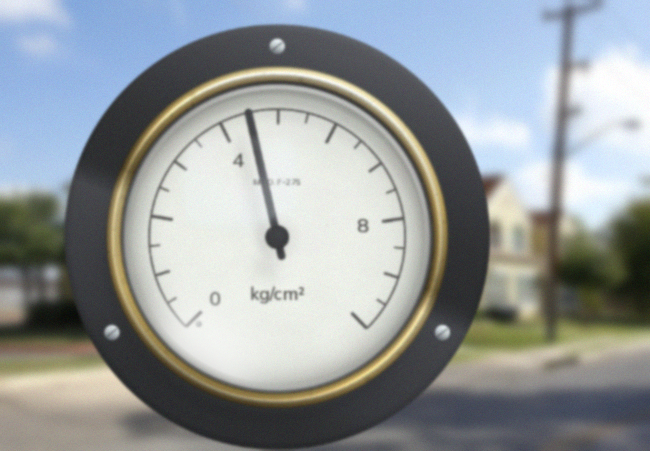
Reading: 4.5 kg/cm²
